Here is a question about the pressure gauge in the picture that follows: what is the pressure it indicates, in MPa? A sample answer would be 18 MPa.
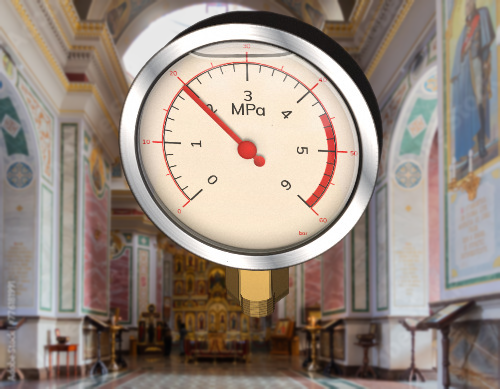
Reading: 2 MPa
